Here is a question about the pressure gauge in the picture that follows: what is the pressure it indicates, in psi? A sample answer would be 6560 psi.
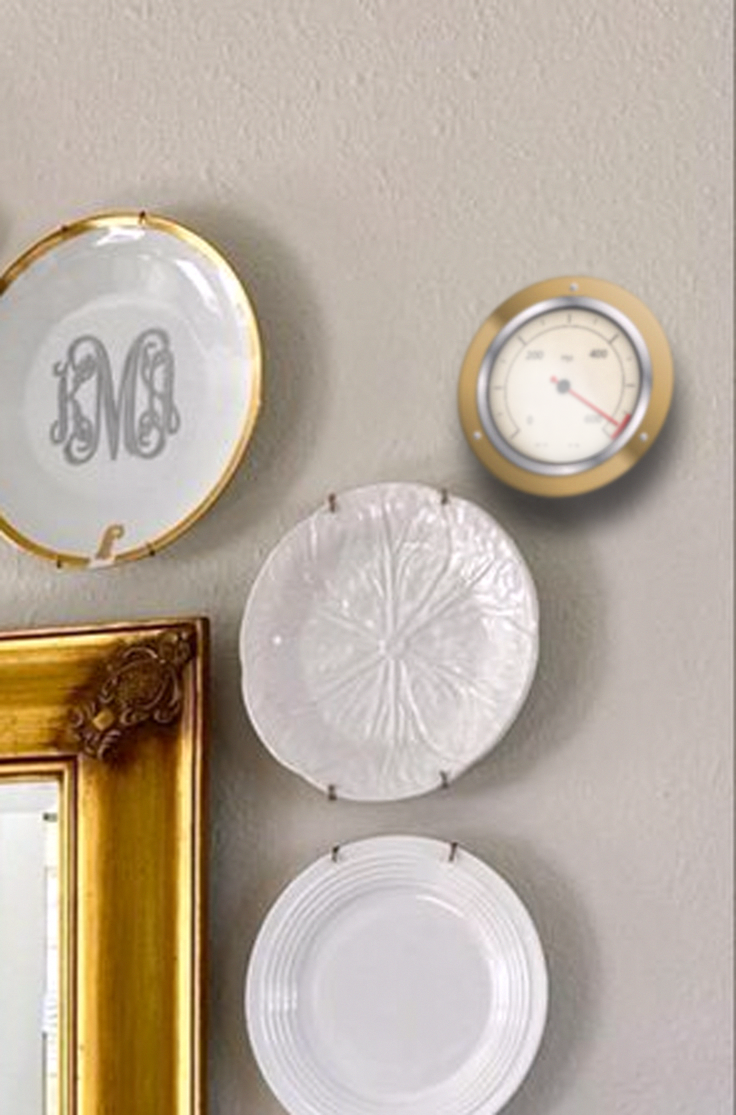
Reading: 575 psi
